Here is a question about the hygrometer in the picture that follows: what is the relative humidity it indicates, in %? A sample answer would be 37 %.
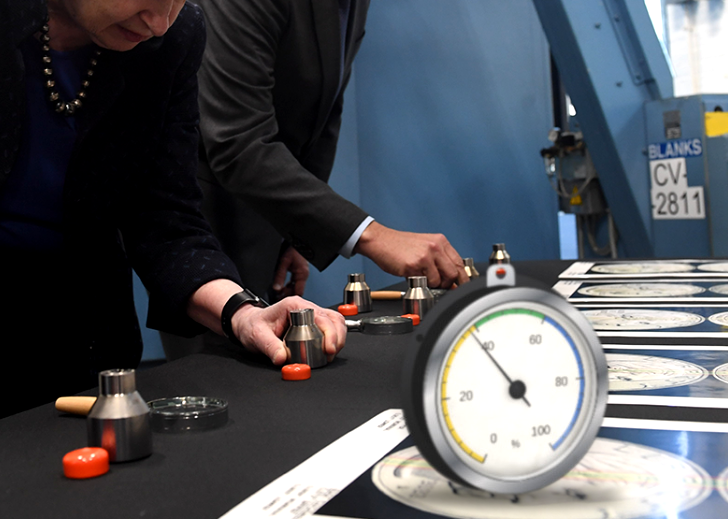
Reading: 38 %
